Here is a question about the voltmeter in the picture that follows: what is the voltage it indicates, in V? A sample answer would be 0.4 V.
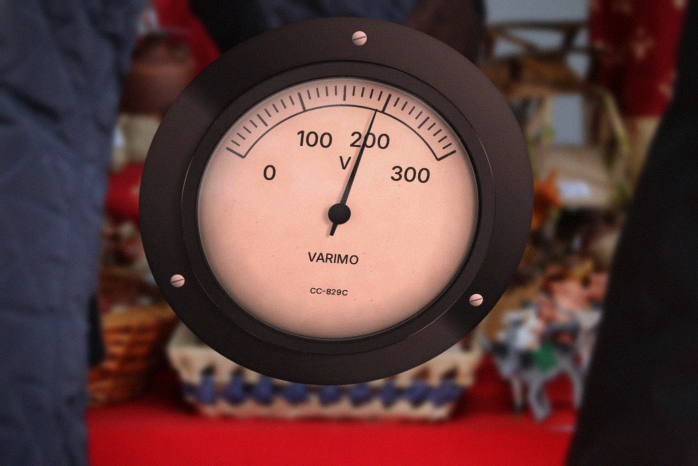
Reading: 190 V
